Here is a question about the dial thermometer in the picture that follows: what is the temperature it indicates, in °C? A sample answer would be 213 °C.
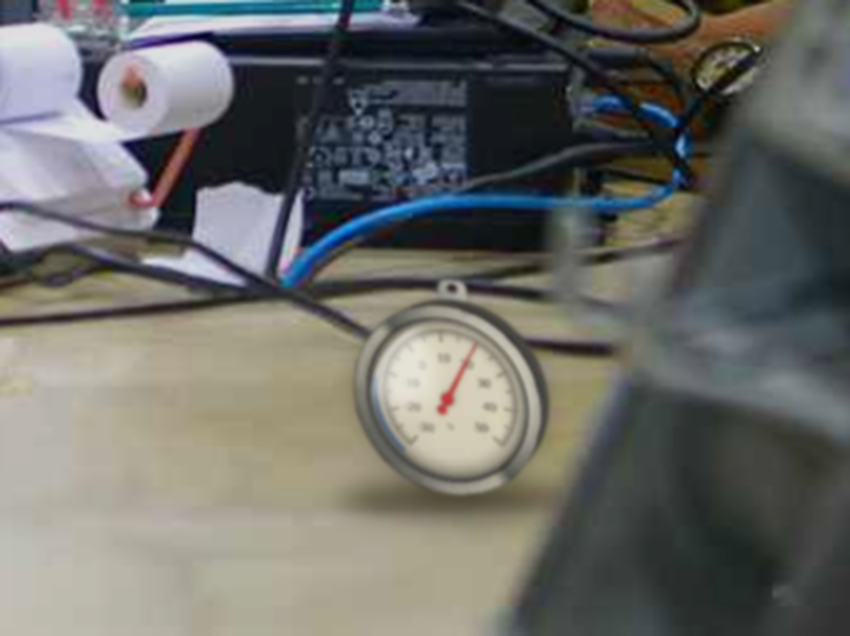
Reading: 20 °C
